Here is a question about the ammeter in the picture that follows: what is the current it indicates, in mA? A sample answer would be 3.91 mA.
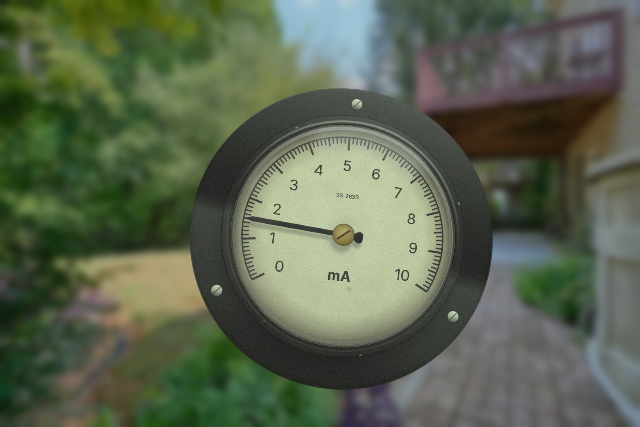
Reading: 1.5 mA
